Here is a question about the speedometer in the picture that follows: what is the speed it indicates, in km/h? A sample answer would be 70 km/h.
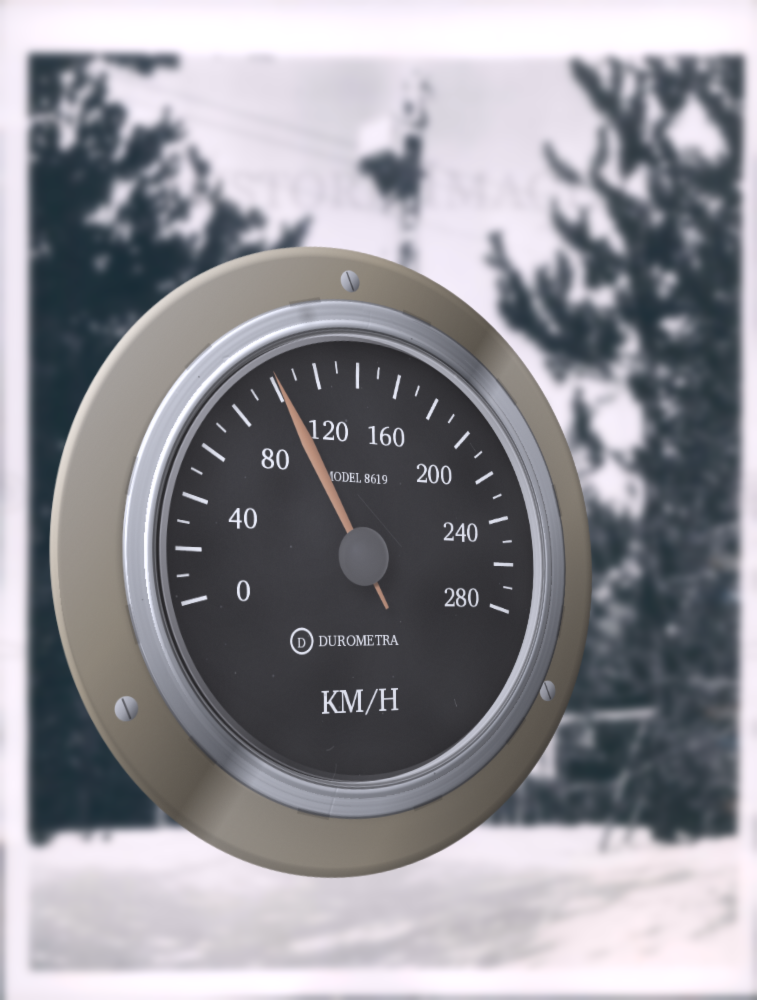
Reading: 100 km/h
